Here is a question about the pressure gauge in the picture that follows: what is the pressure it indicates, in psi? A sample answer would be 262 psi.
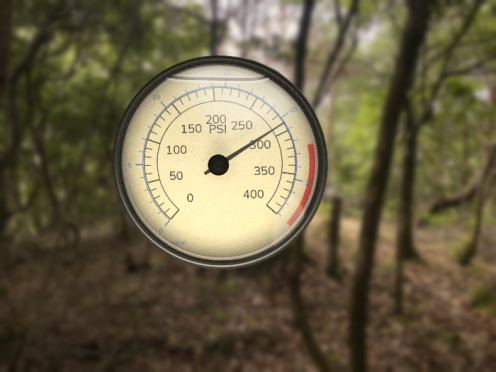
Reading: 290 psi
